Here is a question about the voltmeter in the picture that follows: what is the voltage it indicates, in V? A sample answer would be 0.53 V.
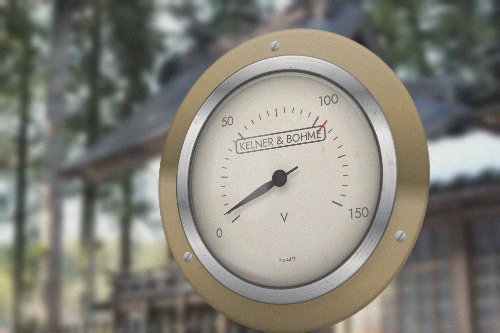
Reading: 5 V
